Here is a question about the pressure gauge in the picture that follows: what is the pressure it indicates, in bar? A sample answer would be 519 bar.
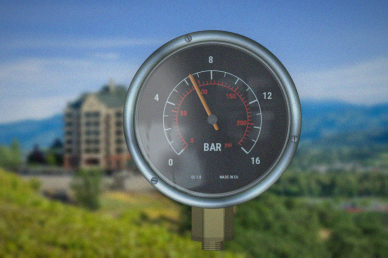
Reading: 6.5 bar
